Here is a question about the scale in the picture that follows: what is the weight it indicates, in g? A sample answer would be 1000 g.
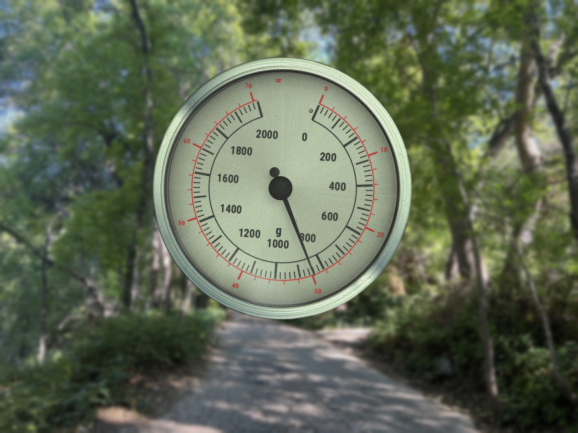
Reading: 840 g
